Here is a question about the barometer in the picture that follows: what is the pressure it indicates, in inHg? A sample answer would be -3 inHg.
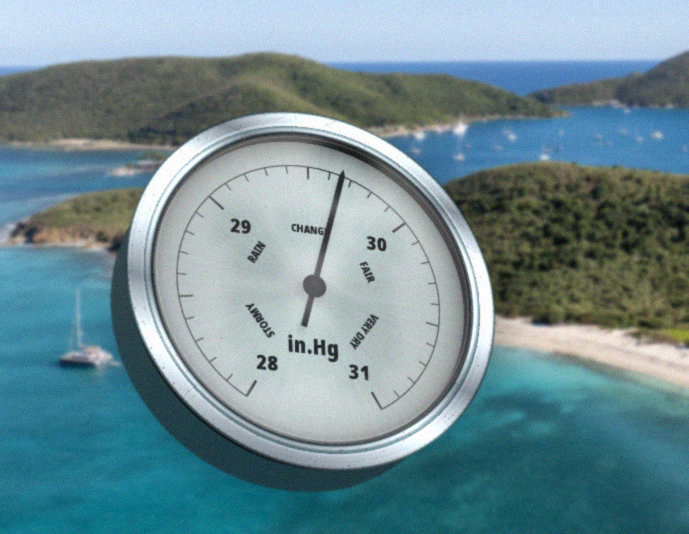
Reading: 29.65 inHg
